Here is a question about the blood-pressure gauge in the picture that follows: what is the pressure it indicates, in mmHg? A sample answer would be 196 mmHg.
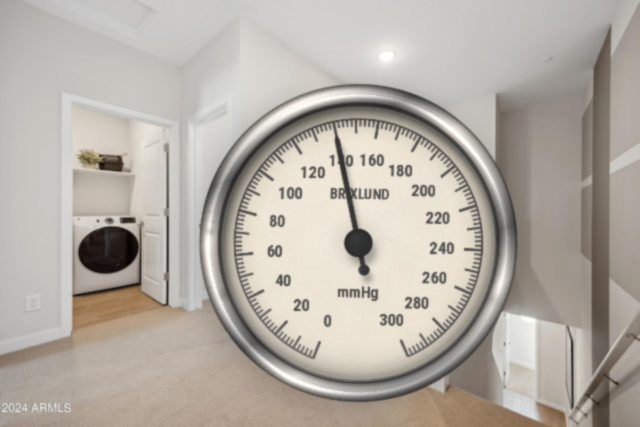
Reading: 140 mmHg
